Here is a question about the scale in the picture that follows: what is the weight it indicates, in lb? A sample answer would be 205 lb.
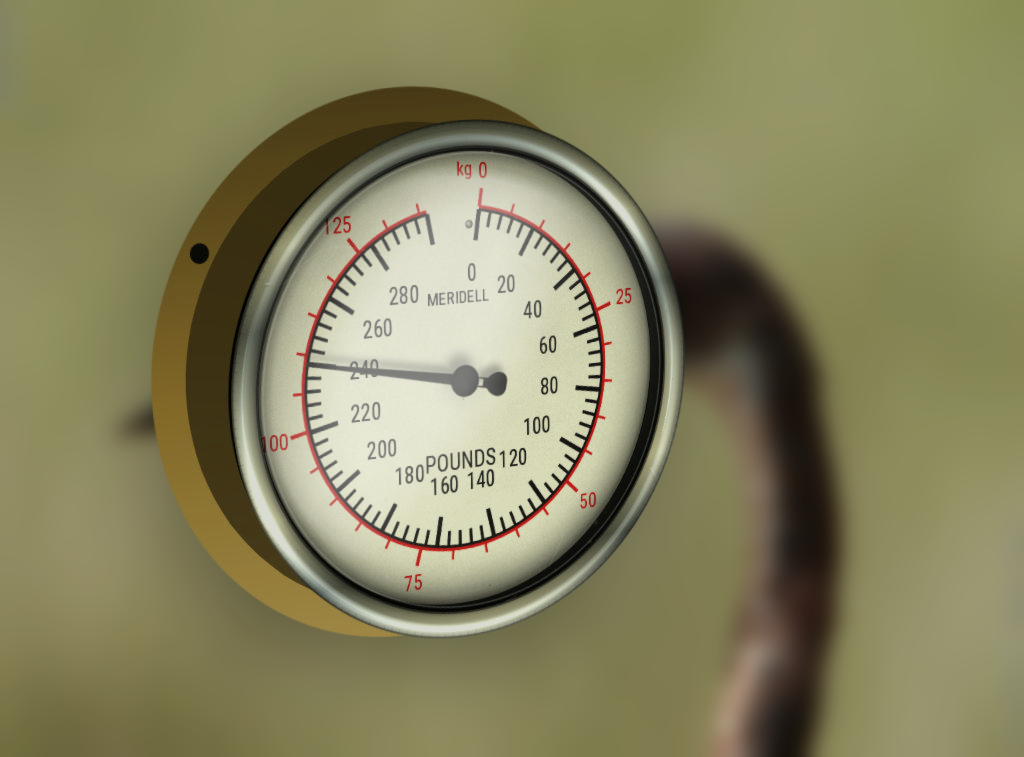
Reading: 240 lb
